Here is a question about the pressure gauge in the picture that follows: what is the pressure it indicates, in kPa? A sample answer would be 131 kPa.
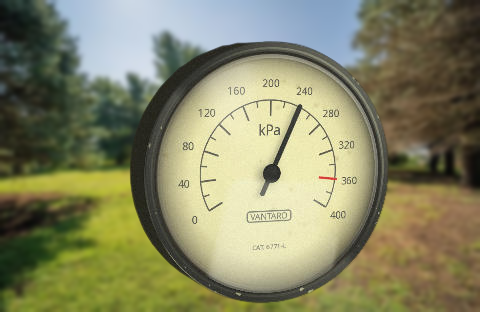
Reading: 240 kPa
